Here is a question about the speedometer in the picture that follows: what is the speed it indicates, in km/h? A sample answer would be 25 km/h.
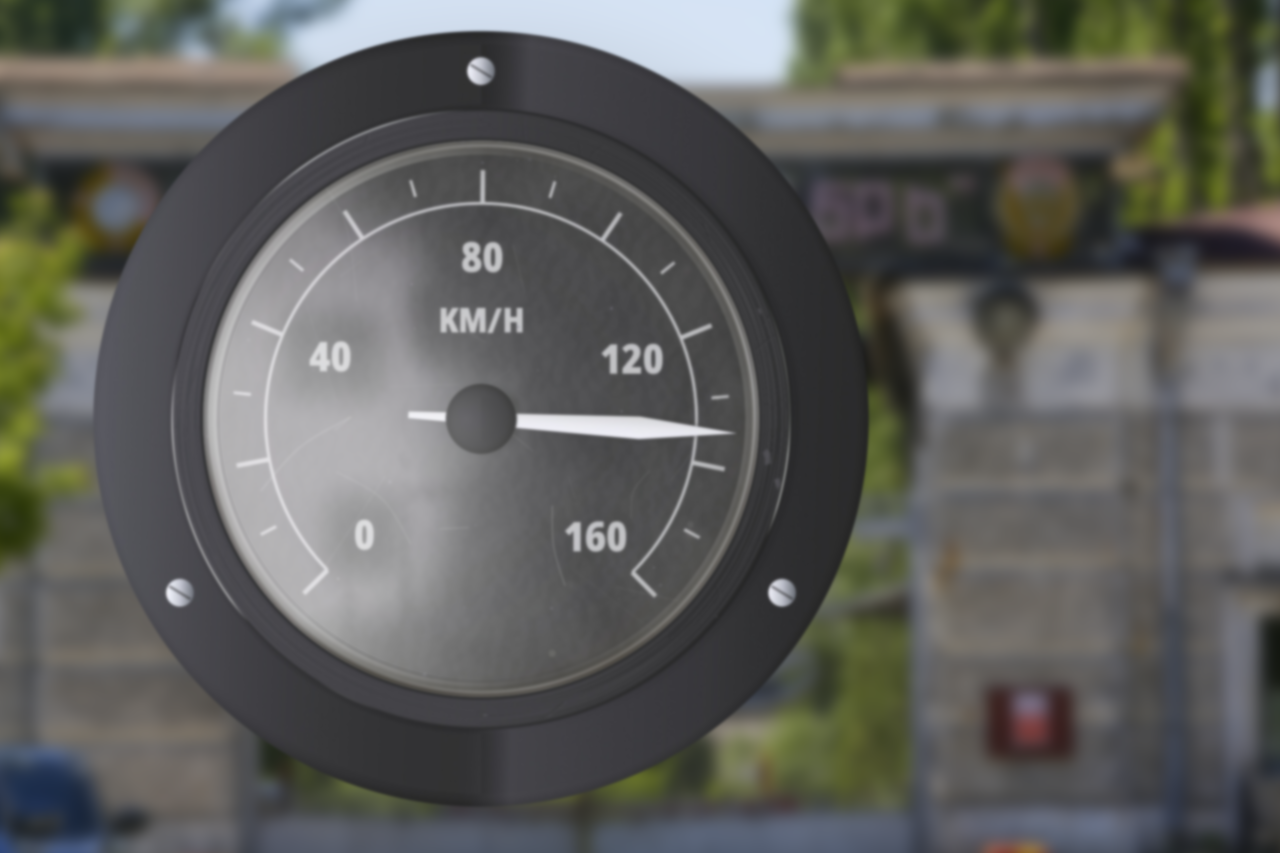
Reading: 135 km/h
